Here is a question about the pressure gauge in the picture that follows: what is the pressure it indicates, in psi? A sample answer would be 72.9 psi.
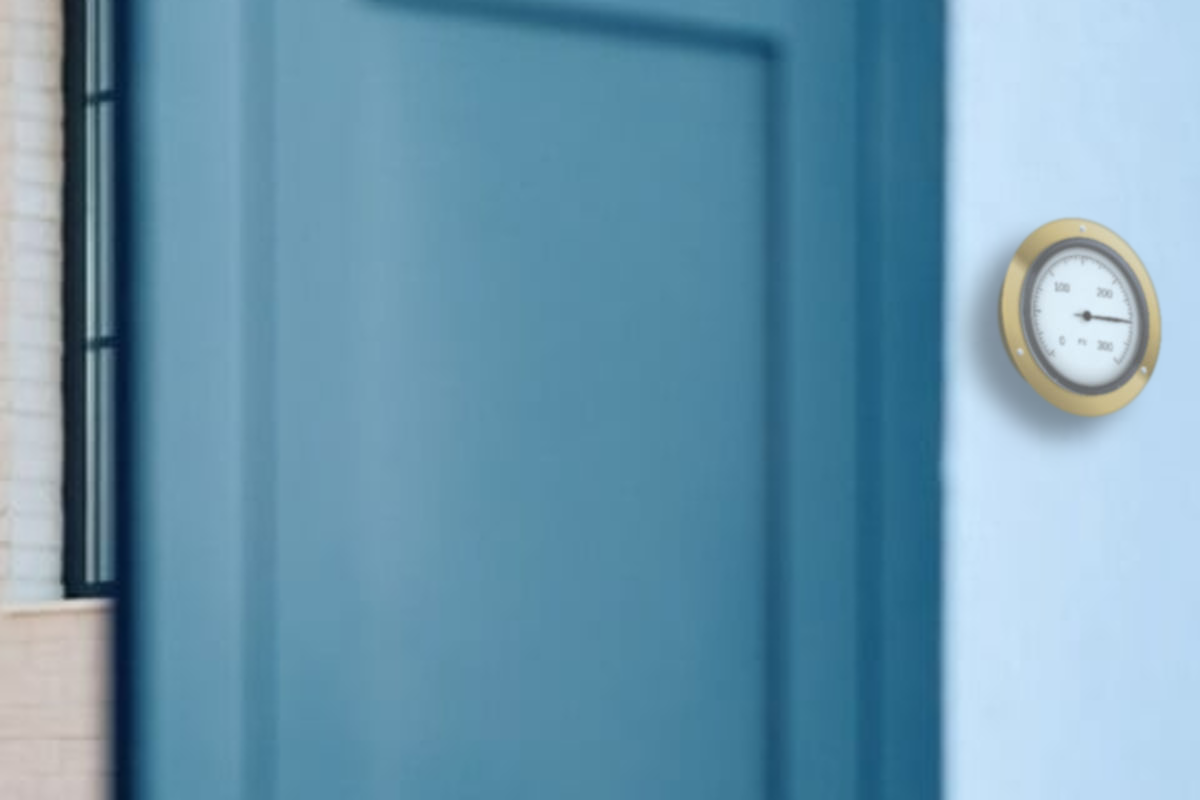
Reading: 250 psi
